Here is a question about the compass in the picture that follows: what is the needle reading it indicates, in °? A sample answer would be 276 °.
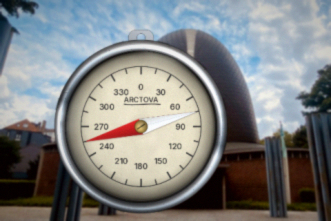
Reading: 255 °
